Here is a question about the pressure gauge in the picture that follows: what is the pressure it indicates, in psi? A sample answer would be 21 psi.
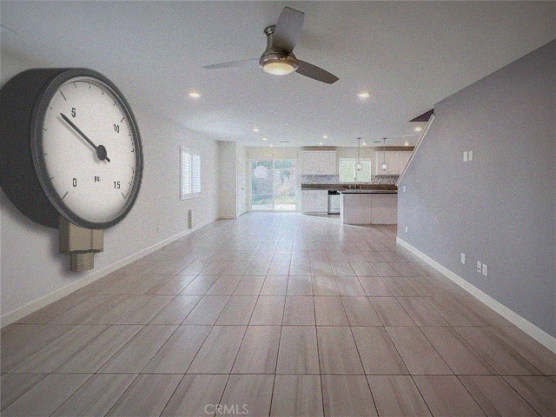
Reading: 4 psi
